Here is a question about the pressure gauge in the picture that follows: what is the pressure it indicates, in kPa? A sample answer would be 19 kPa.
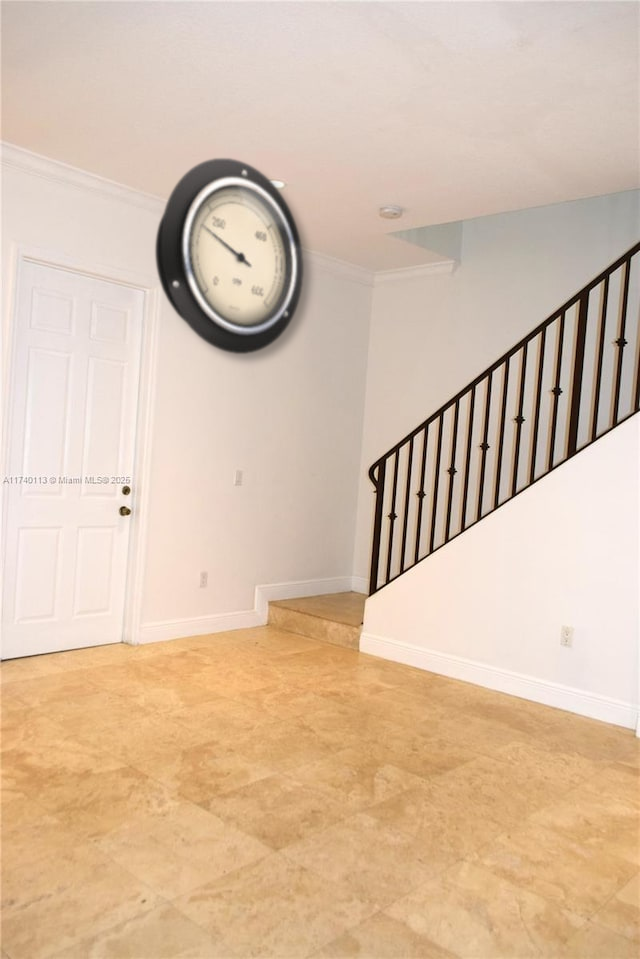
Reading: 150 kPa
